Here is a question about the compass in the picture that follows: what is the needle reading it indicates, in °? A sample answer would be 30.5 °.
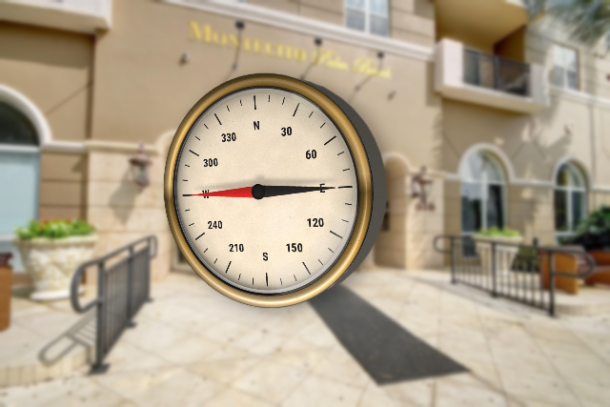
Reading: 270 °
